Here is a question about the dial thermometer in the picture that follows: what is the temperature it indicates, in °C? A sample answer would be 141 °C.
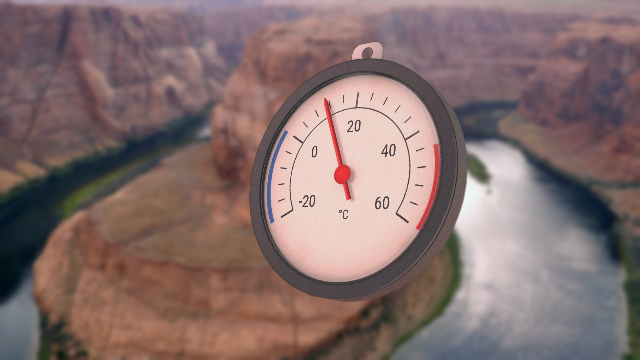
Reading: 12 °C
